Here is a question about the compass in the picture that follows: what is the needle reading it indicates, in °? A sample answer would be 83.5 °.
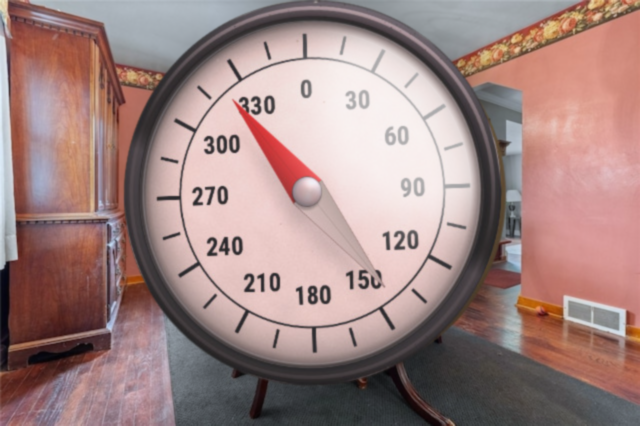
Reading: 322.5 °
